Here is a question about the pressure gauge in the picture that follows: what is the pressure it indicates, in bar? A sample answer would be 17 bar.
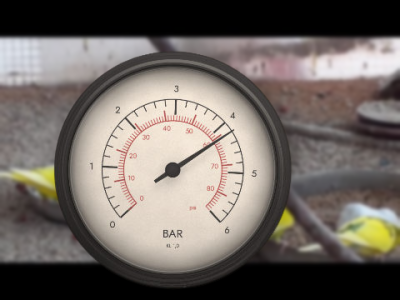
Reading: 4.2 bar
